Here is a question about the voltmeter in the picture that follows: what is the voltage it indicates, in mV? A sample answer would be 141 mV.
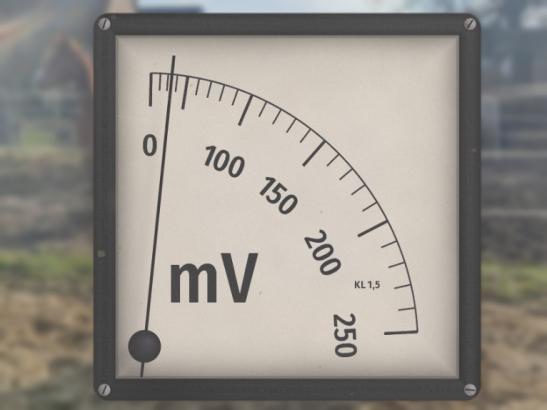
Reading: 35 mV
